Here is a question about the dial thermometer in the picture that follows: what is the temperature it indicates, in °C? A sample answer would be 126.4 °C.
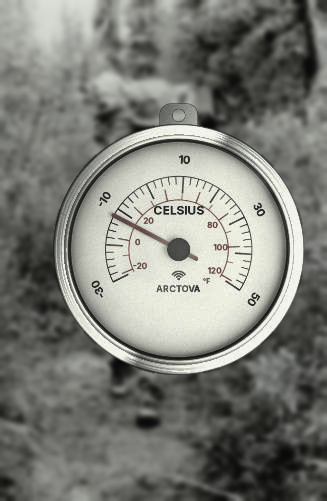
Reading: -12 °C
